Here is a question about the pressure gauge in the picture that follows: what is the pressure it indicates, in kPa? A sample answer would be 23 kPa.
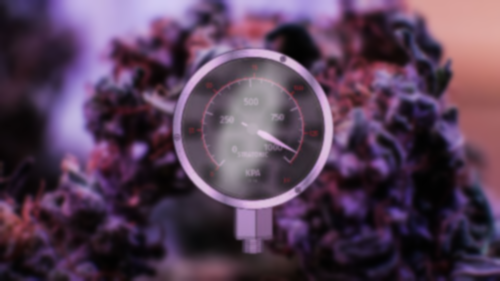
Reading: 950 kPa
